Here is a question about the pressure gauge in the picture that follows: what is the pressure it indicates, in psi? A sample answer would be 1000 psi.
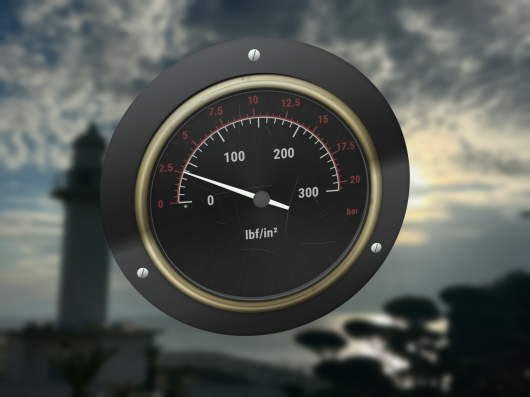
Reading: 40 psi
